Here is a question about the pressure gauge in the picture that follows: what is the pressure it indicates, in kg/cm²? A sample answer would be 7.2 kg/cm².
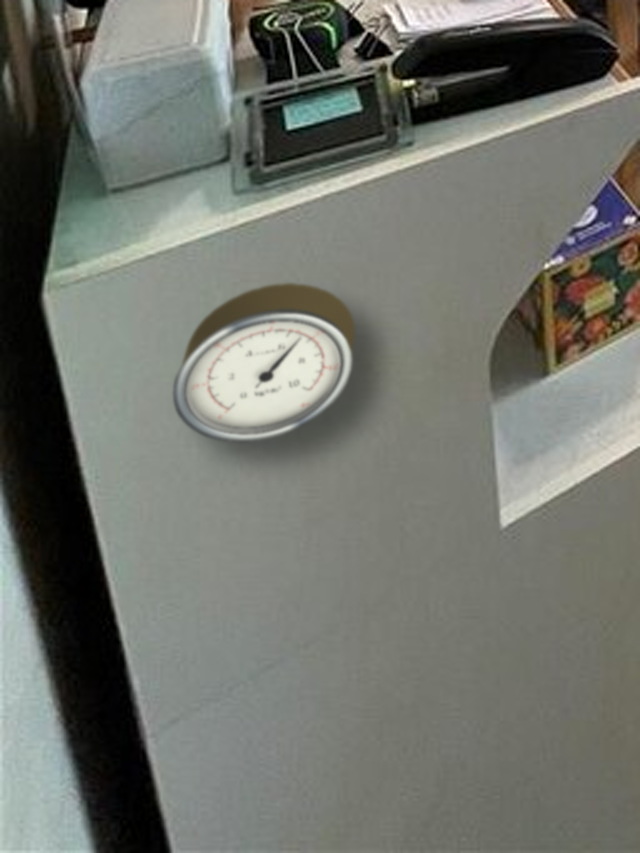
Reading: 6.5 kg/cm²
